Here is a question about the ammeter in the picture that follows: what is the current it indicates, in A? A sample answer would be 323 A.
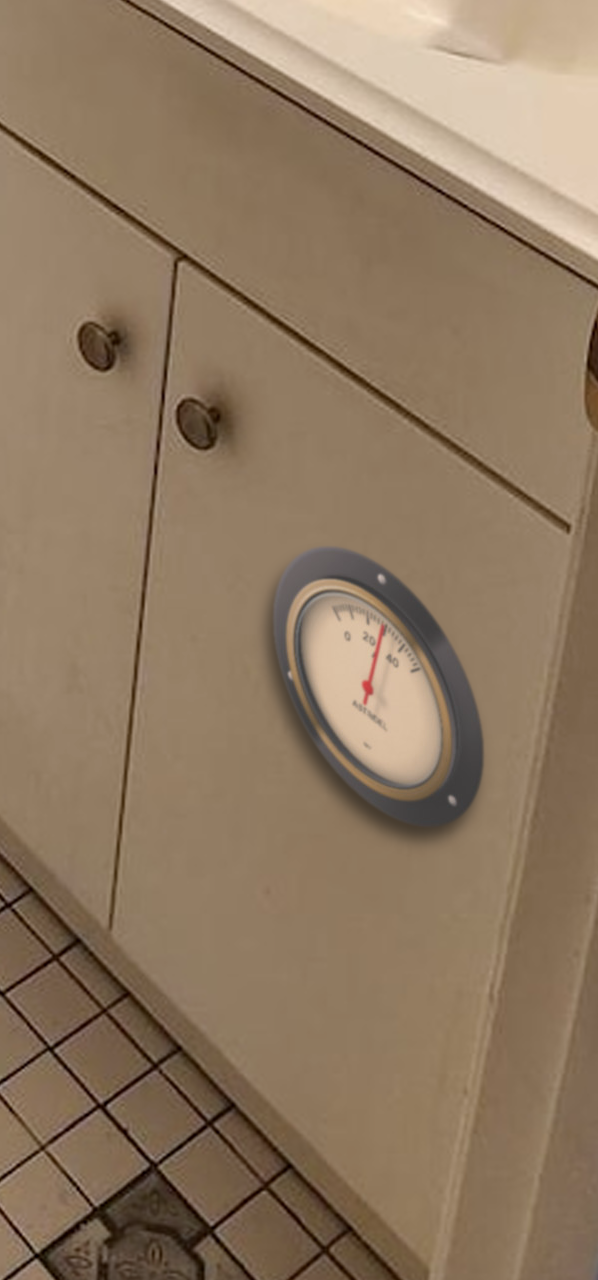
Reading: 30 A
